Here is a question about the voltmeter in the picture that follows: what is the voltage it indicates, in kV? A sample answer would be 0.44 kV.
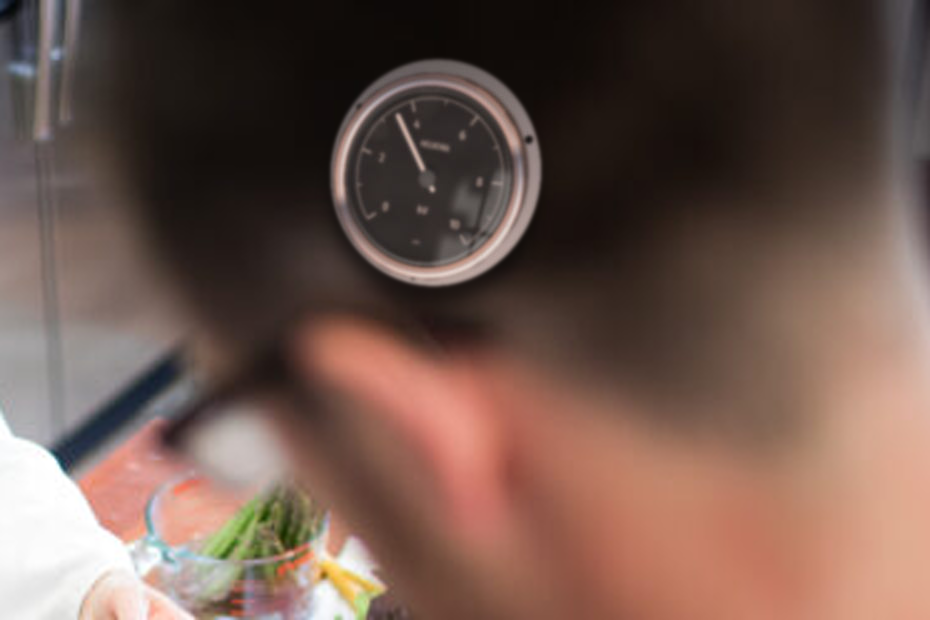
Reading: 3.5 kV
